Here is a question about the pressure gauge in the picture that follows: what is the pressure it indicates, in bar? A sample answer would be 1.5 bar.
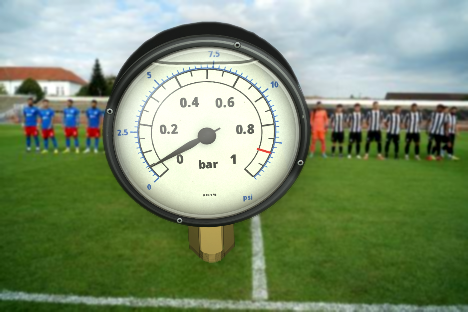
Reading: 0.05 bar
